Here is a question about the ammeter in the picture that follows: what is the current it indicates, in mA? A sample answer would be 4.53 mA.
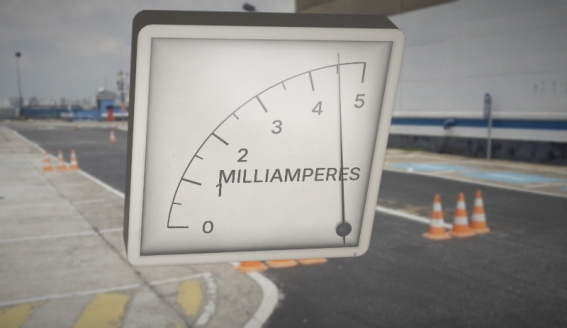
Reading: 4.5 mA
